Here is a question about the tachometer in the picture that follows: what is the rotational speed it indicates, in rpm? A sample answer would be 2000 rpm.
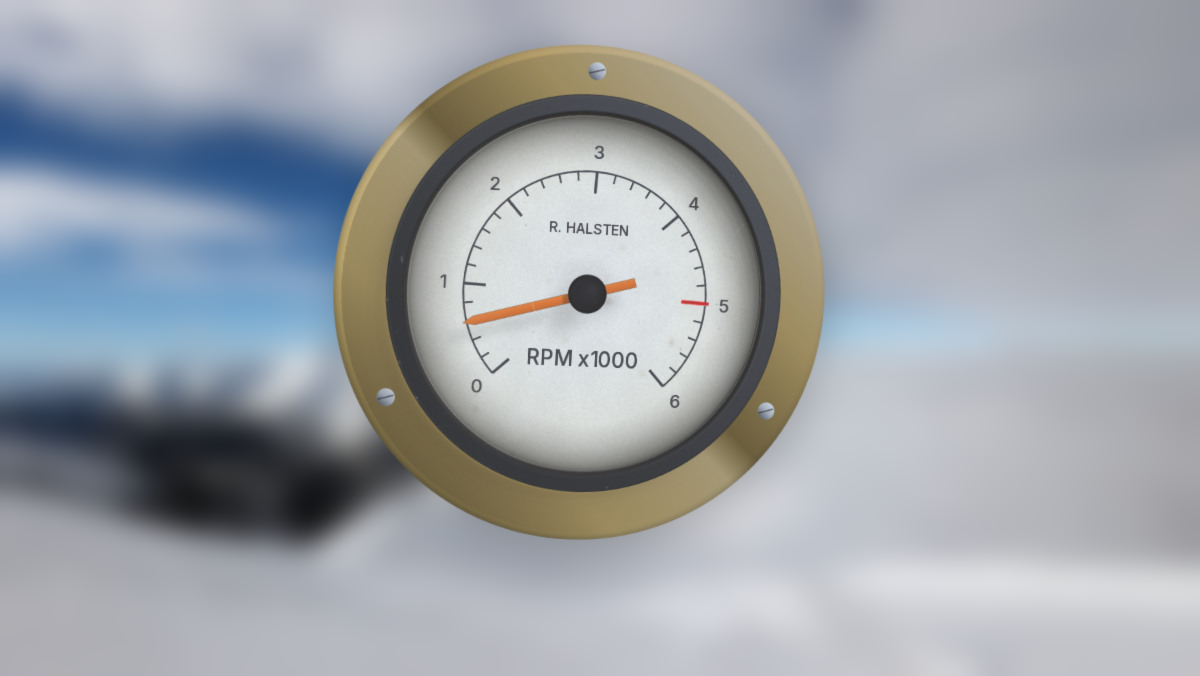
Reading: 600 rpm
